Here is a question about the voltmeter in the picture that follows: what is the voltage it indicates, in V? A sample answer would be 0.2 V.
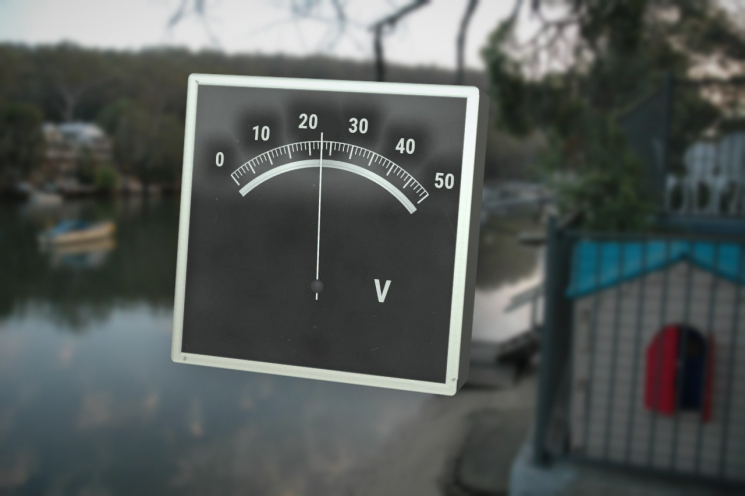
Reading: 23 V
